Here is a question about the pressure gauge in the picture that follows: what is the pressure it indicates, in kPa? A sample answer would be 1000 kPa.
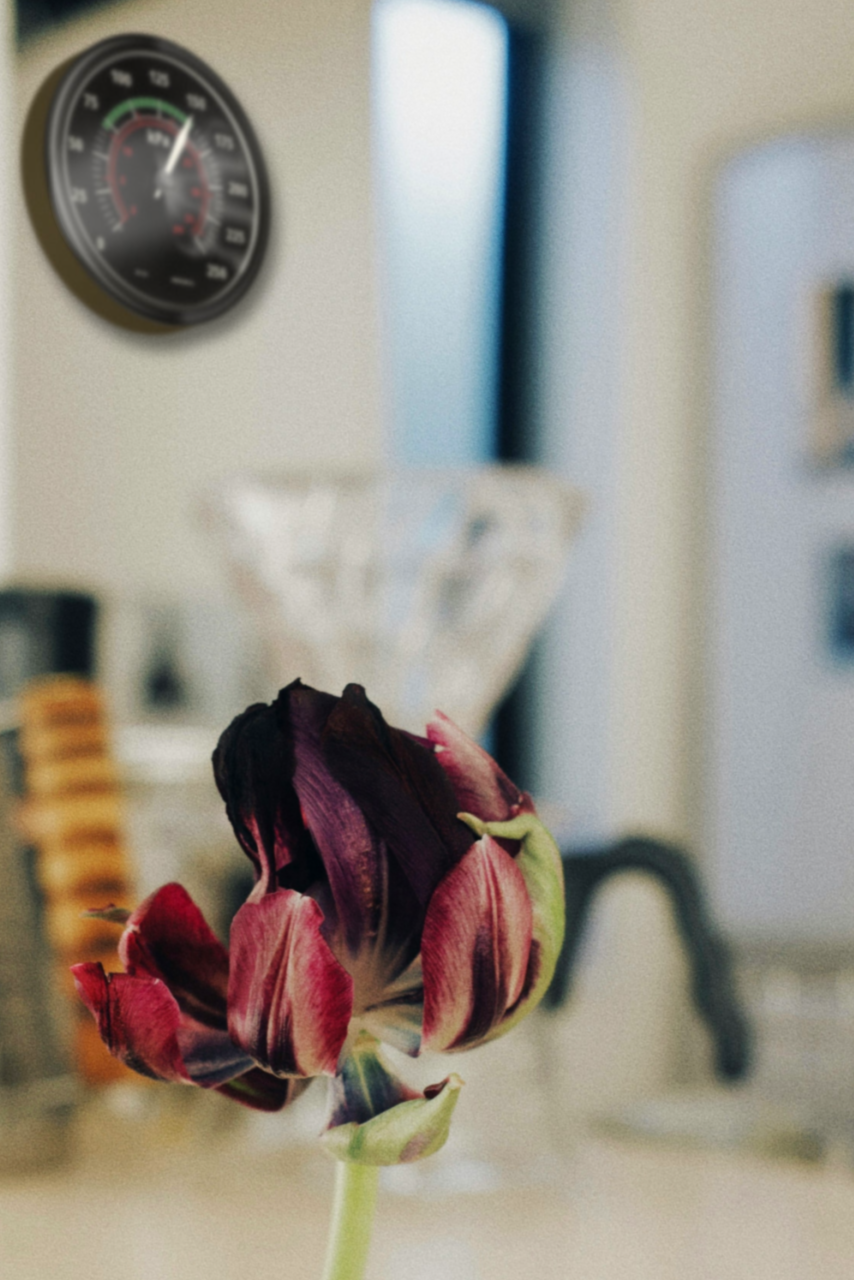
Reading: 150 kPa
